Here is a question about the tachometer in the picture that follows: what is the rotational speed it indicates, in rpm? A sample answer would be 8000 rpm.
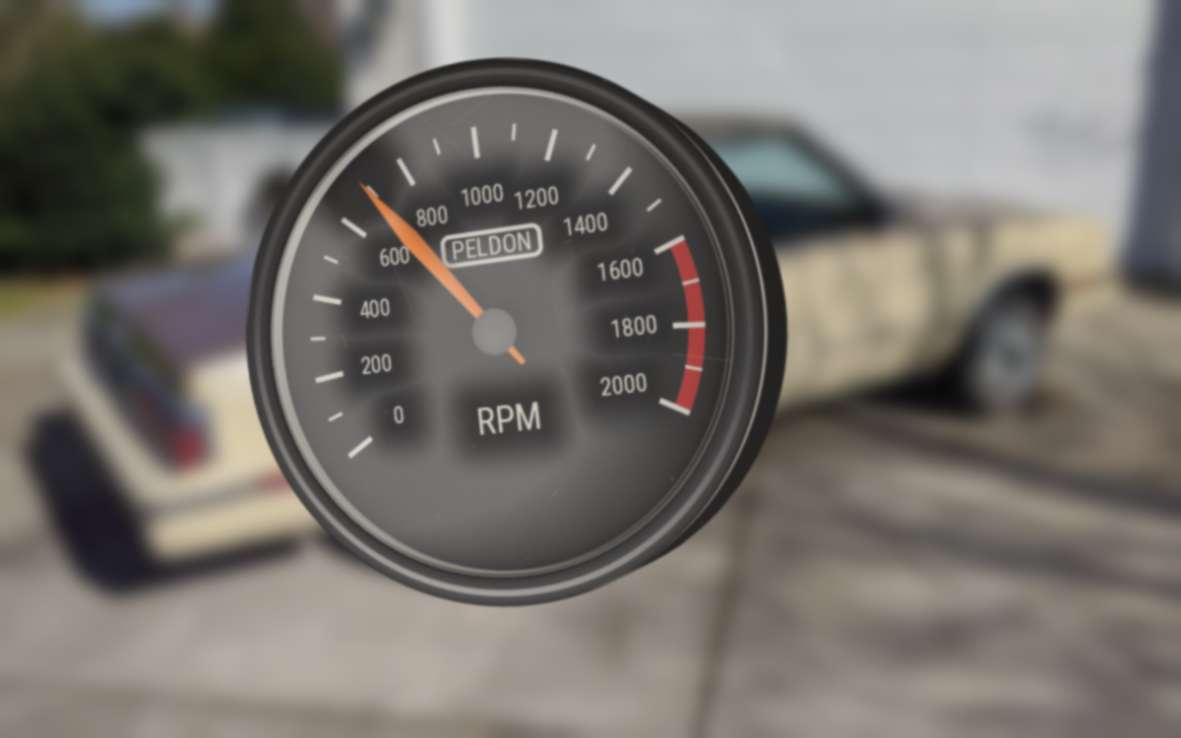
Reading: 700 rpm
